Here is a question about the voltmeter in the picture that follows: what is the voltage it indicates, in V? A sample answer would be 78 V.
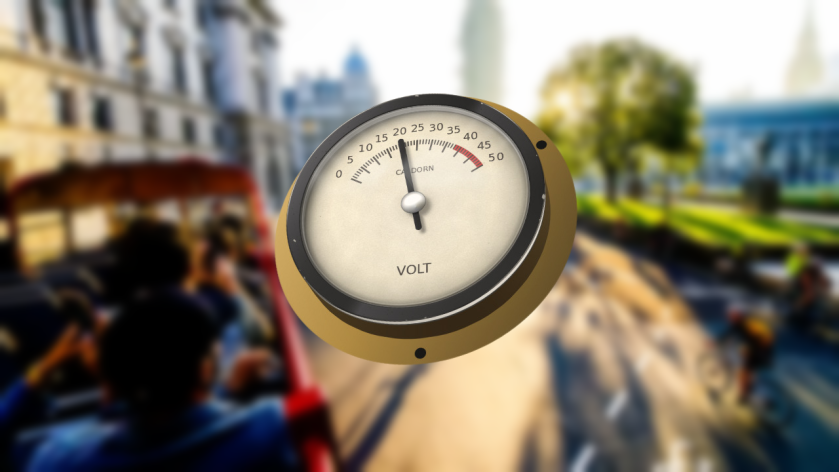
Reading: 20 V
